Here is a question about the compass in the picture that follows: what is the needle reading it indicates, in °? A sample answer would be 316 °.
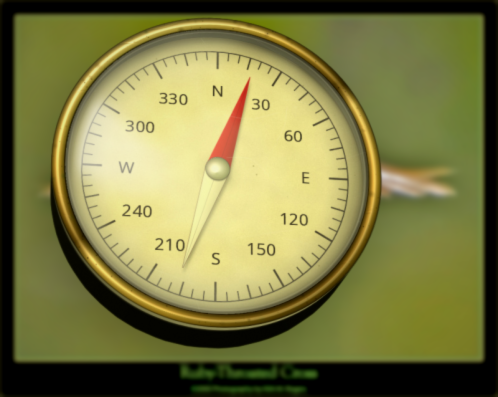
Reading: 17.5 °
